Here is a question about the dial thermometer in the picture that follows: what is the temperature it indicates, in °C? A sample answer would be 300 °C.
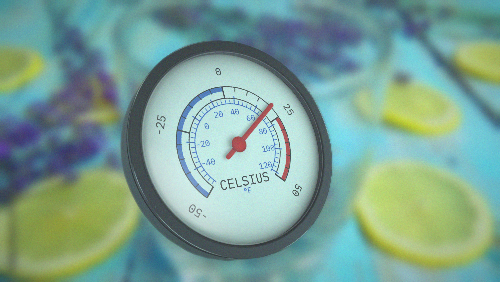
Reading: 20 °C
